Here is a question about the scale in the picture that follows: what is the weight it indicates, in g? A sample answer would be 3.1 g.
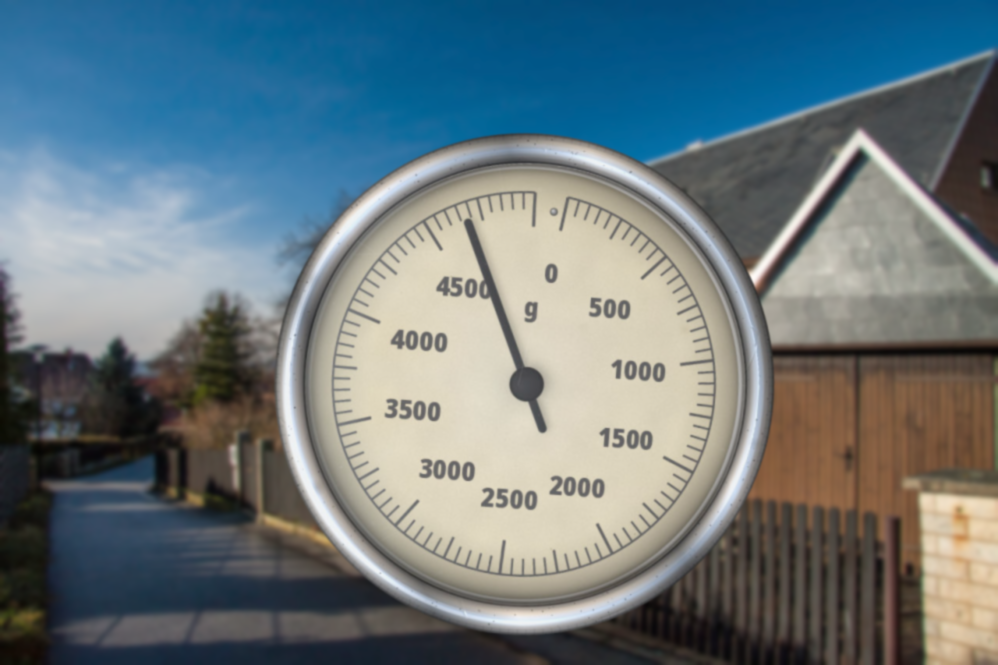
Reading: 4675 g
